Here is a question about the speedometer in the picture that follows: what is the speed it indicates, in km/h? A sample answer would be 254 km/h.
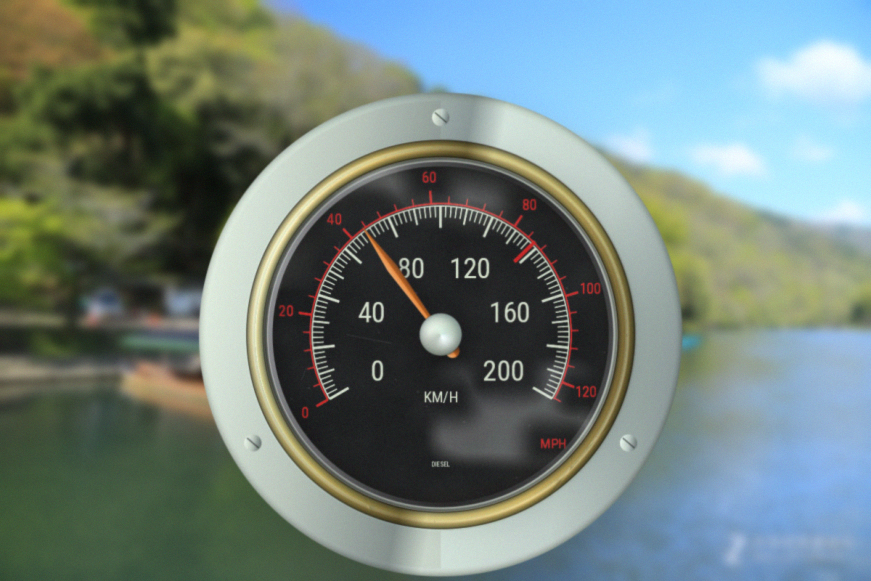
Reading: 70 km/h
